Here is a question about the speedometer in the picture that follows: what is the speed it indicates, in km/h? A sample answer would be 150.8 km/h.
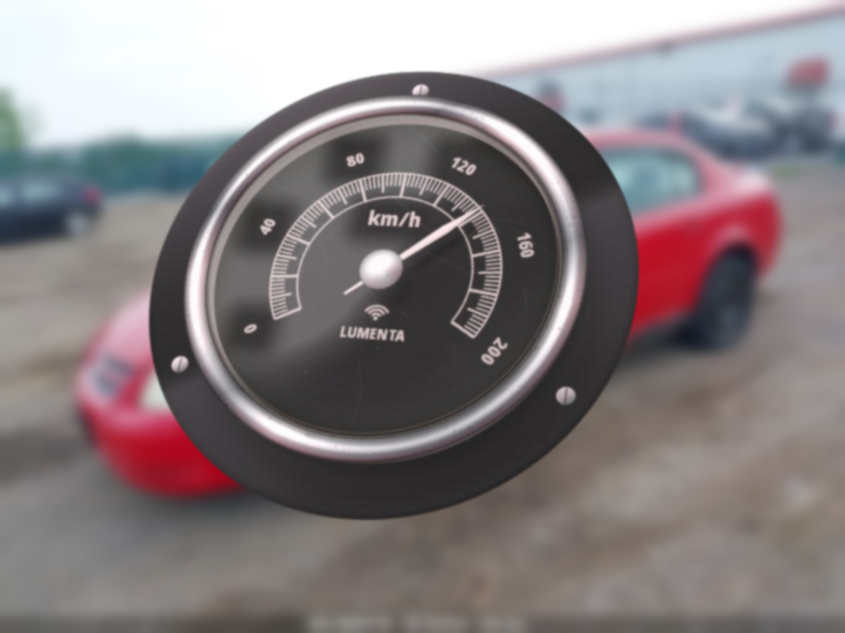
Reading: 140 km/h
